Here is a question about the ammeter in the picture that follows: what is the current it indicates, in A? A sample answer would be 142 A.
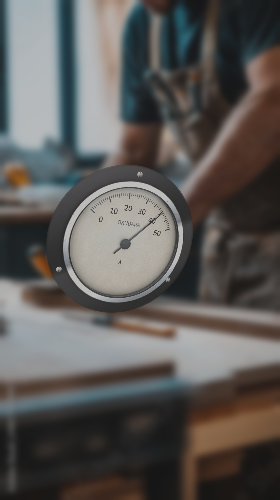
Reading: 40 A
